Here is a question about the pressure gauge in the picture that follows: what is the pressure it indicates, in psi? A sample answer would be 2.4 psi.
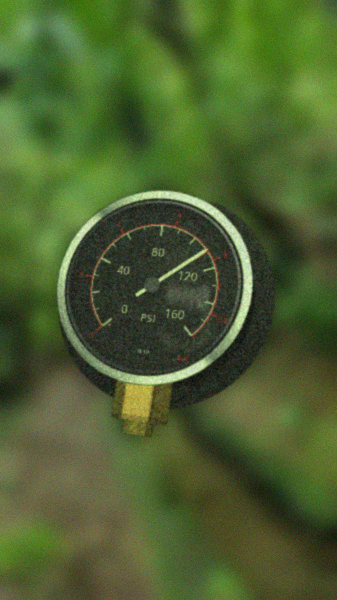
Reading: 110 psi
